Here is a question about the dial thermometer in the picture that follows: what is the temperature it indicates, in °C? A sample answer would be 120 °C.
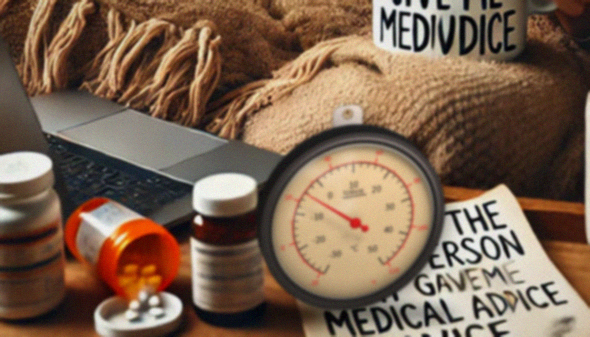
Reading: -4 °C
